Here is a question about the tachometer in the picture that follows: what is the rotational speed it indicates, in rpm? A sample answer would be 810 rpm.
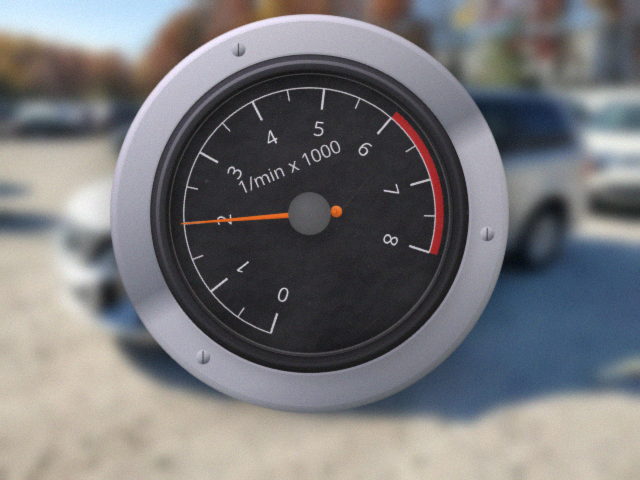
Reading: 2000 rpm
